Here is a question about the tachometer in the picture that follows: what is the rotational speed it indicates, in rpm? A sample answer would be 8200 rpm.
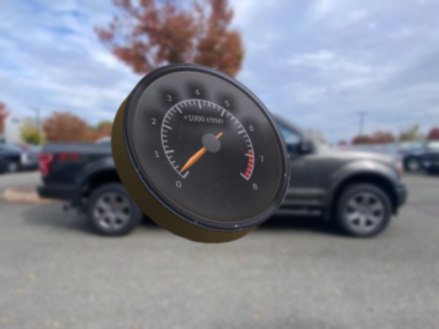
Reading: 200 rpm
